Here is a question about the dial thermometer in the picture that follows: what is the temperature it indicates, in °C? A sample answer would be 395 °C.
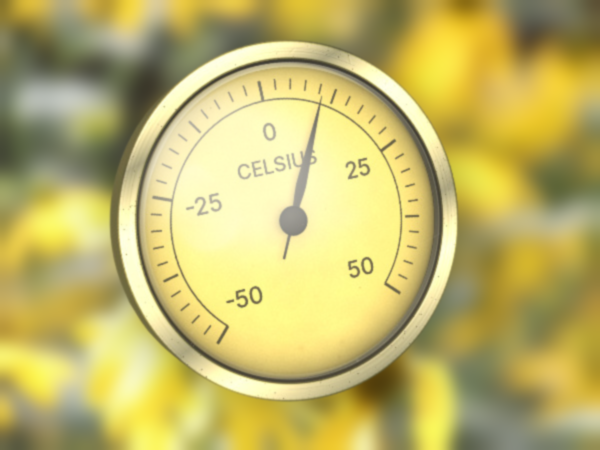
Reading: 10 °C
